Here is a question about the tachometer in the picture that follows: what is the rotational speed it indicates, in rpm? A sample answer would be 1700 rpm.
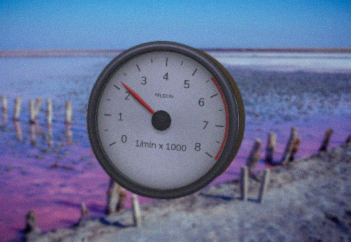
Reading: 2250 rpm
